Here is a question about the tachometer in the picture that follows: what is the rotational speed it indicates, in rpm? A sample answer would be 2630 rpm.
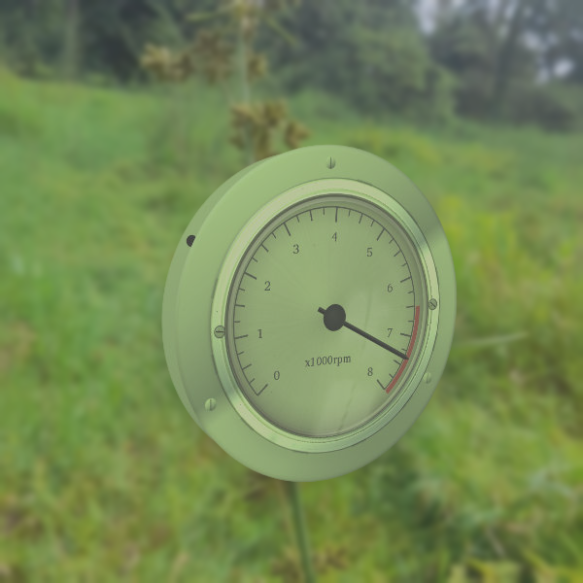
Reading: 7375 rpm
